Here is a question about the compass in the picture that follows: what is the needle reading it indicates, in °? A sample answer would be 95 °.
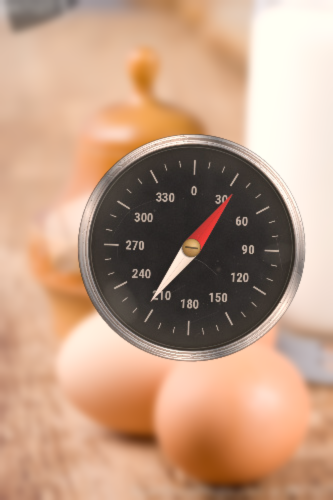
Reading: 35 °
